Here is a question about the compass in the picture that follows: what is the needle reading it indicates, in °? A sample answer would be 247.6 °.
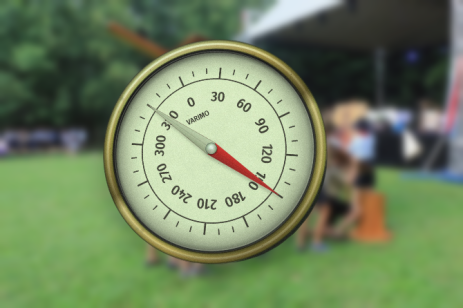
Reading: 150 °
